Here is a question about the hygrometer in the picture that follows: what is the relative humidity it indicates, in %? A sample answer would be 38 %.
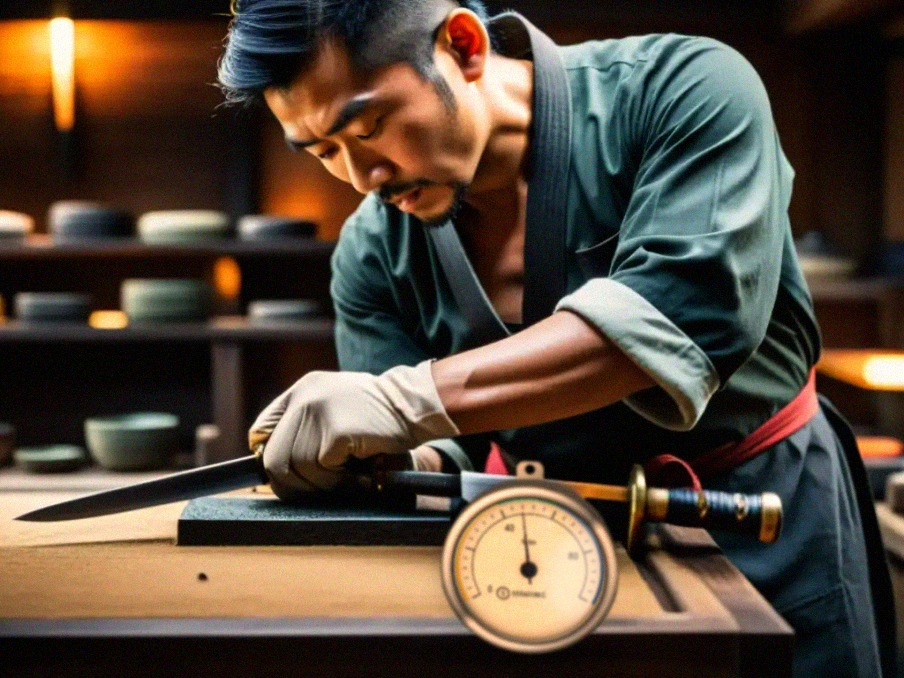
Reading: 48 %
